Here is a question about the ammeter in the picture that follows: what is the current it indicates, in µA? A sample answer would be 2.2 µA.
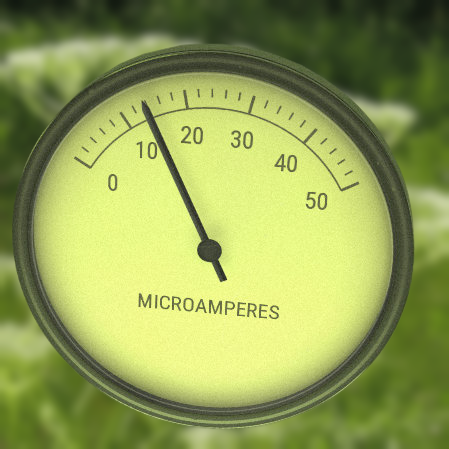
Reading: 14 µA
